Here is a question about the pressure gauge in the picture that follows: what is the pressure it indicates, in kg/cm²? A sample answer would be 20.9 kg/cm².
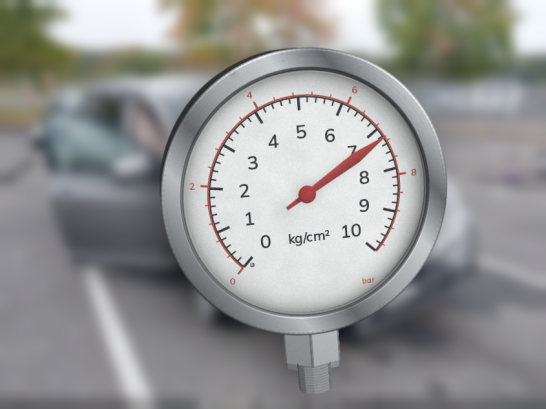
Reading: 7.2 kg/cm²
